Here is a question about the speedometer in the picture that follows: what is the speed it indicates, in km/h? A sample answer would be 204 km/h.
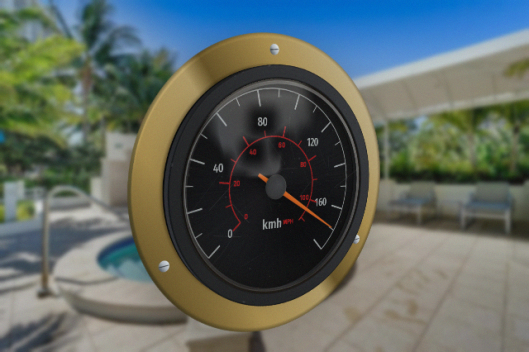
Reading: 170 km/h
